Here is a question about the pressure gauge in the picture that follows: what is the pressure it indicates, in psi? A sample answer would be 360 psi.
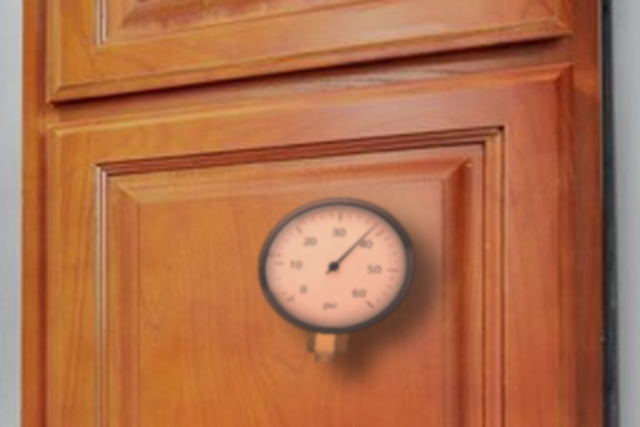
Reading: 38 psi
